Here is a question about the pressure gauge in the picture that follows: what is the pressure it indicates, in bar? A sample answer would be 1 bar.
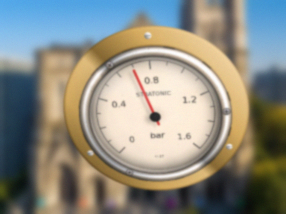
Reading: 0.7 bar
